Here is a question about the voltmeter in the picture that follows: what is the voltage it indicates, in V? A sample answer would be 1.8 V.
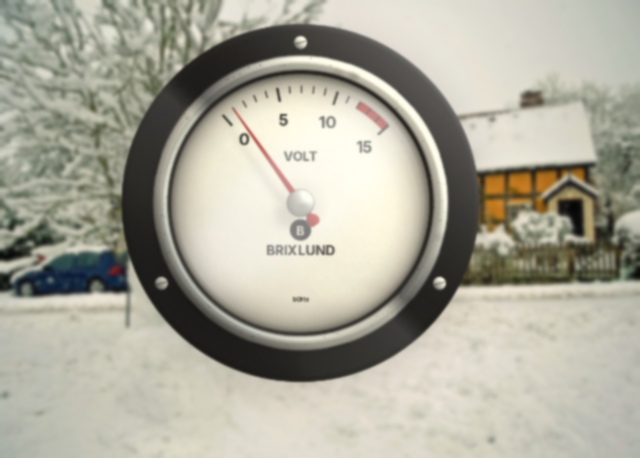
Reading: 1 V
